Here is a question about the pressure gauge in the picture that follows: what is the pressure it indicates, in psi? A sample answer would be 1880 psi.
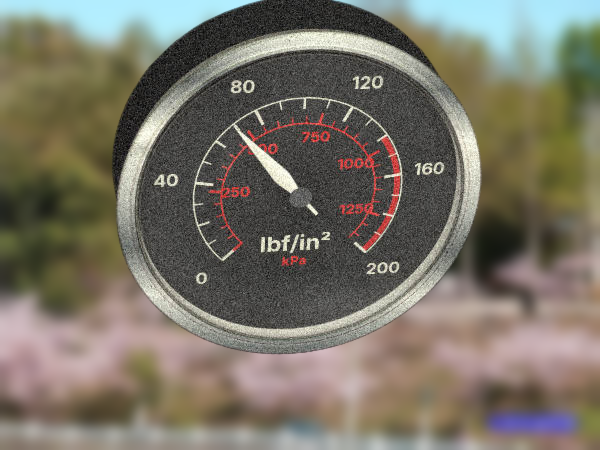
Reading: 70 psi
